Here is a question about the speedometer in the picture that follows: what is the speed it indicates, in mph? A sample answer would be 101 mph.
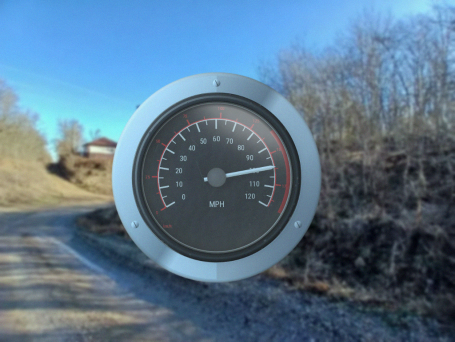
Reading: 100 mph
